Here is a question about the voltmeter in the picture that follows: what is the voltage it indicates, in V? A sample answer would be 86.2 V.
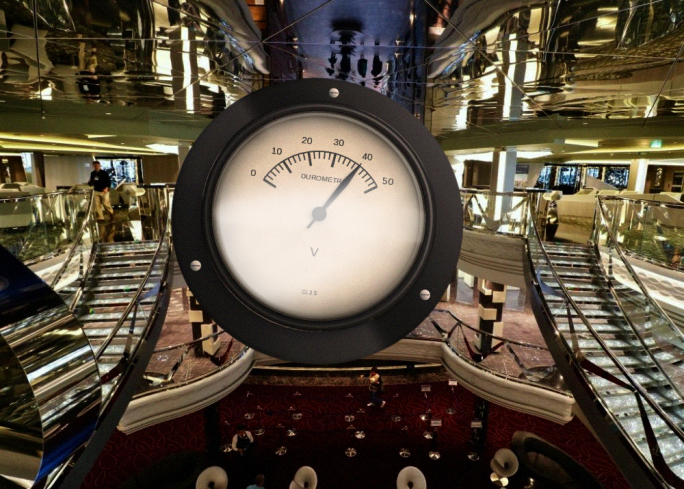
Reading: 40 V
